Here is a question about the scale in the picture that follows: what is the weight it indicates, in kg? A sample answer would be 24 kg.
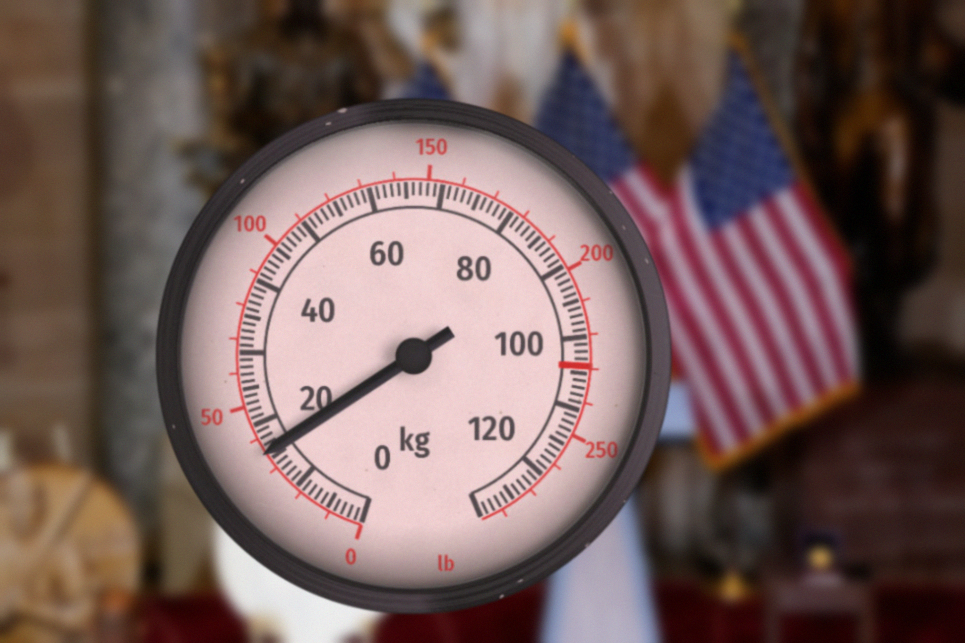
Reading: 16 kg
